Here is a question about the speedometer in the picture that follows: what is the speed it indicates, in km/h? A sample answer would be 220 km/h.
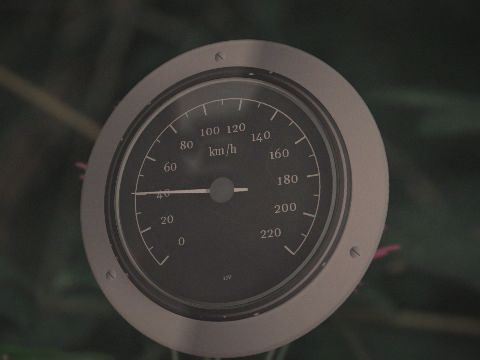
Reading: 40 km/h
